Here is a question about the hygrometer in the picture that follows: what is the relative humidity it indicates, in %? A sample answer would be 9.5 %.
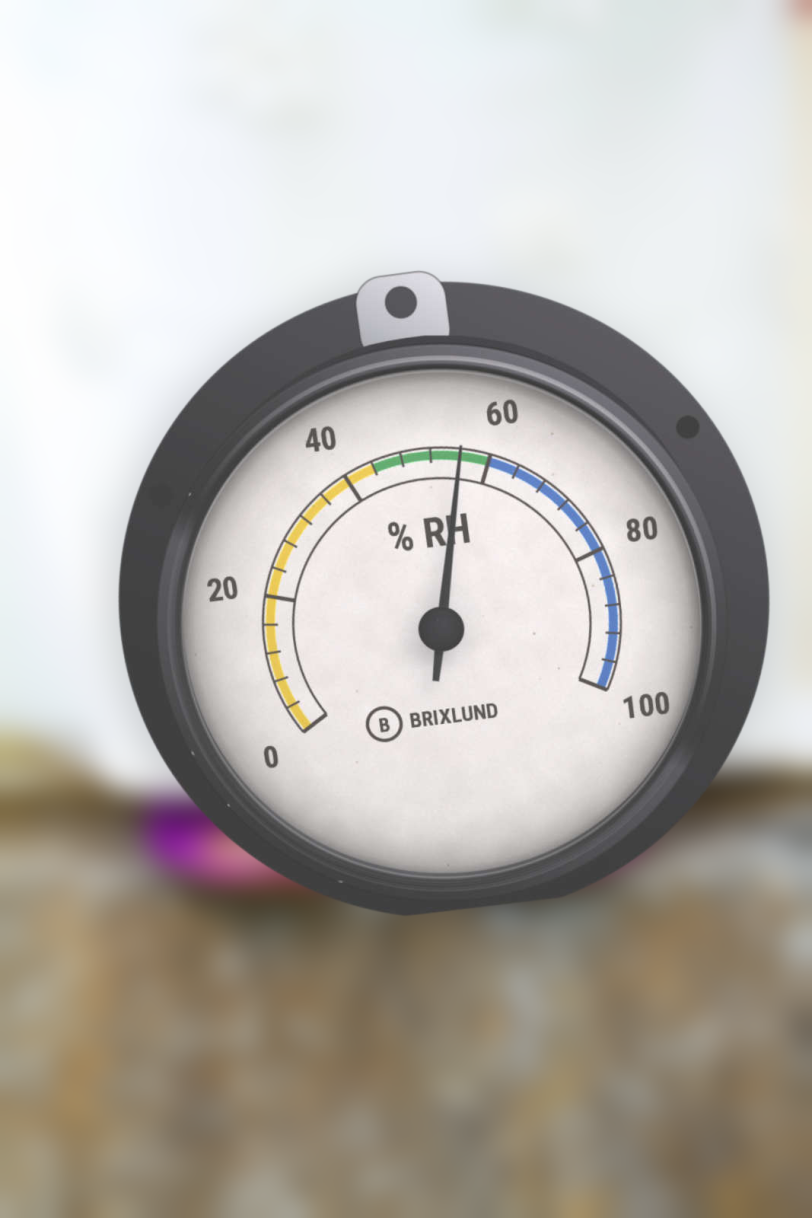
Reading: 56 %
